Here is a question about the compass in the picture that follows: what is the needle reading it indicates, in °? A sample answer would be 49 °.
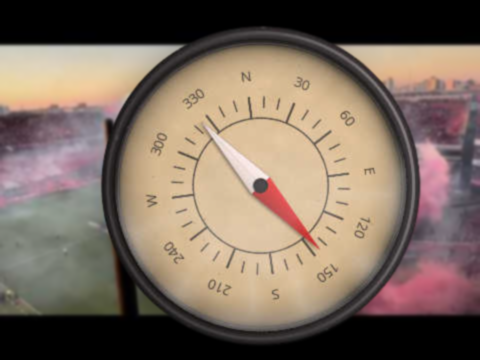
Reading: 145 °
